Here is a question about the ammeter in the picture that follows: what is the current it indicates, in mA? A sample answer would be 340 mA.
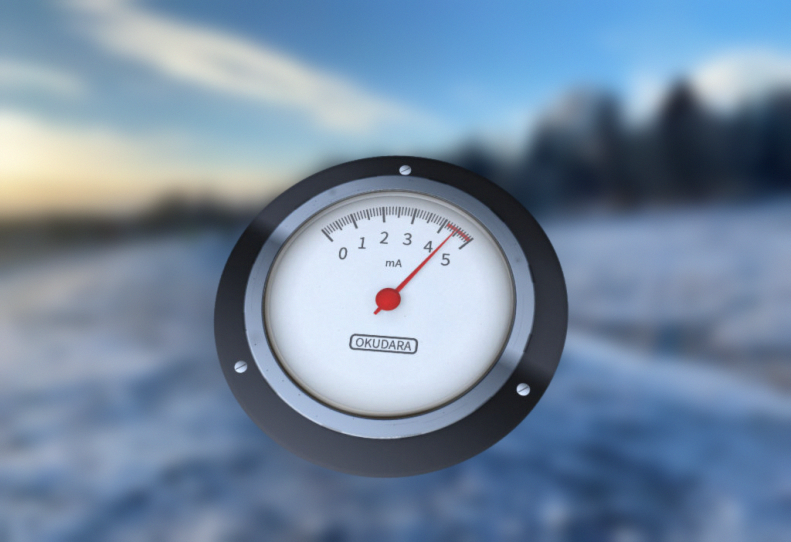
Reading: 4.5 mA
